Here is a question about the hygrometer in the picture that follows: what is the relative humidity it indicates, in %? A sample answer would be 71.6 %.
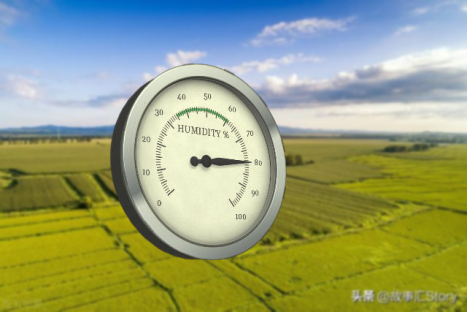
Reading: 80 %
